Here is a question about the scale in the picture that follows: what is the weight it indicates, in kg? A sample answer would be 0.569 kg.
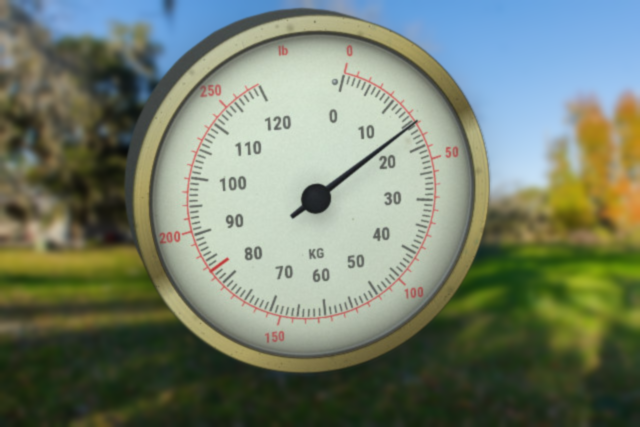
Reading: 15 kg
